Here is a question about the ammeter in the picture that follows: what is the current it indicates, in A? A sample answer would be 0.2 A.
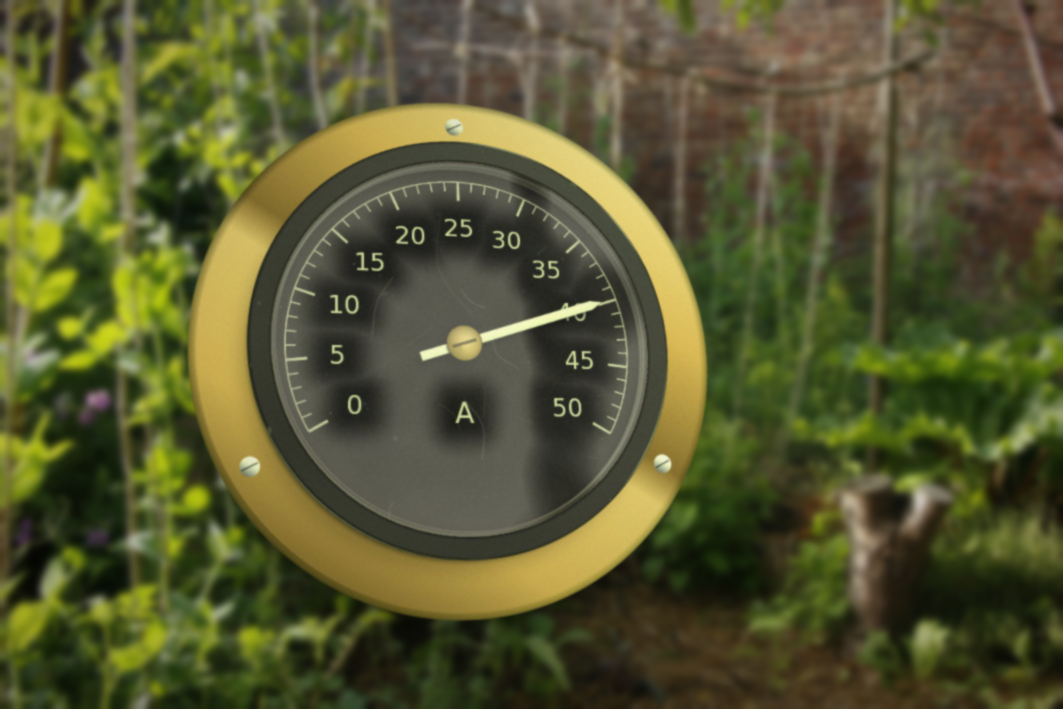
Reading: 40 A
